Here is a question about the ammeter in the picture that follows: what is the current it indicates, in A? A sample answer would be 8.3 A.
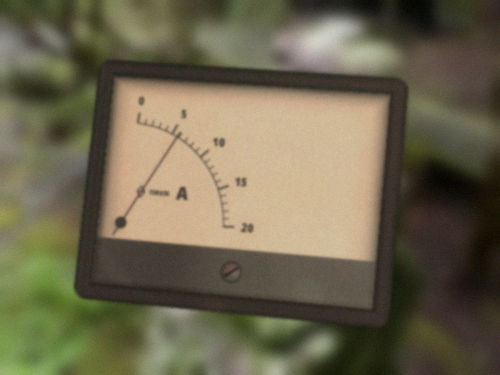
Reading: 6 A
